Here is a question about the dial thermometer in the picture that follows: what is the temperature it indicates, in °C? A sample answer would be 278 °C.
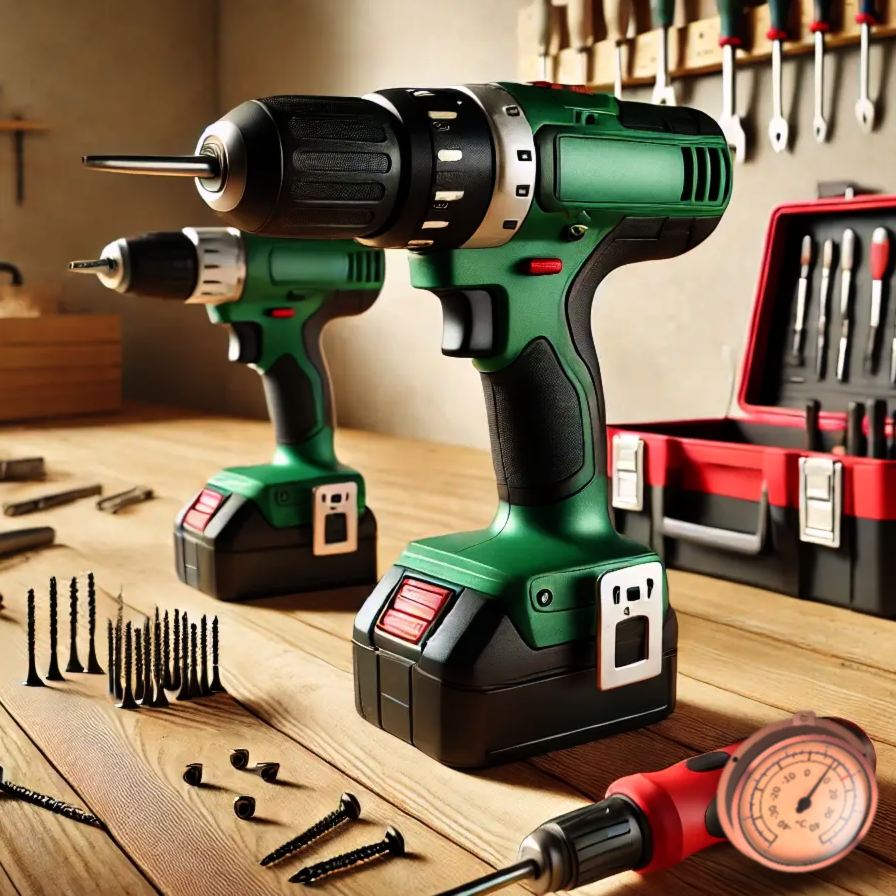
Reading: 7.5 °C
